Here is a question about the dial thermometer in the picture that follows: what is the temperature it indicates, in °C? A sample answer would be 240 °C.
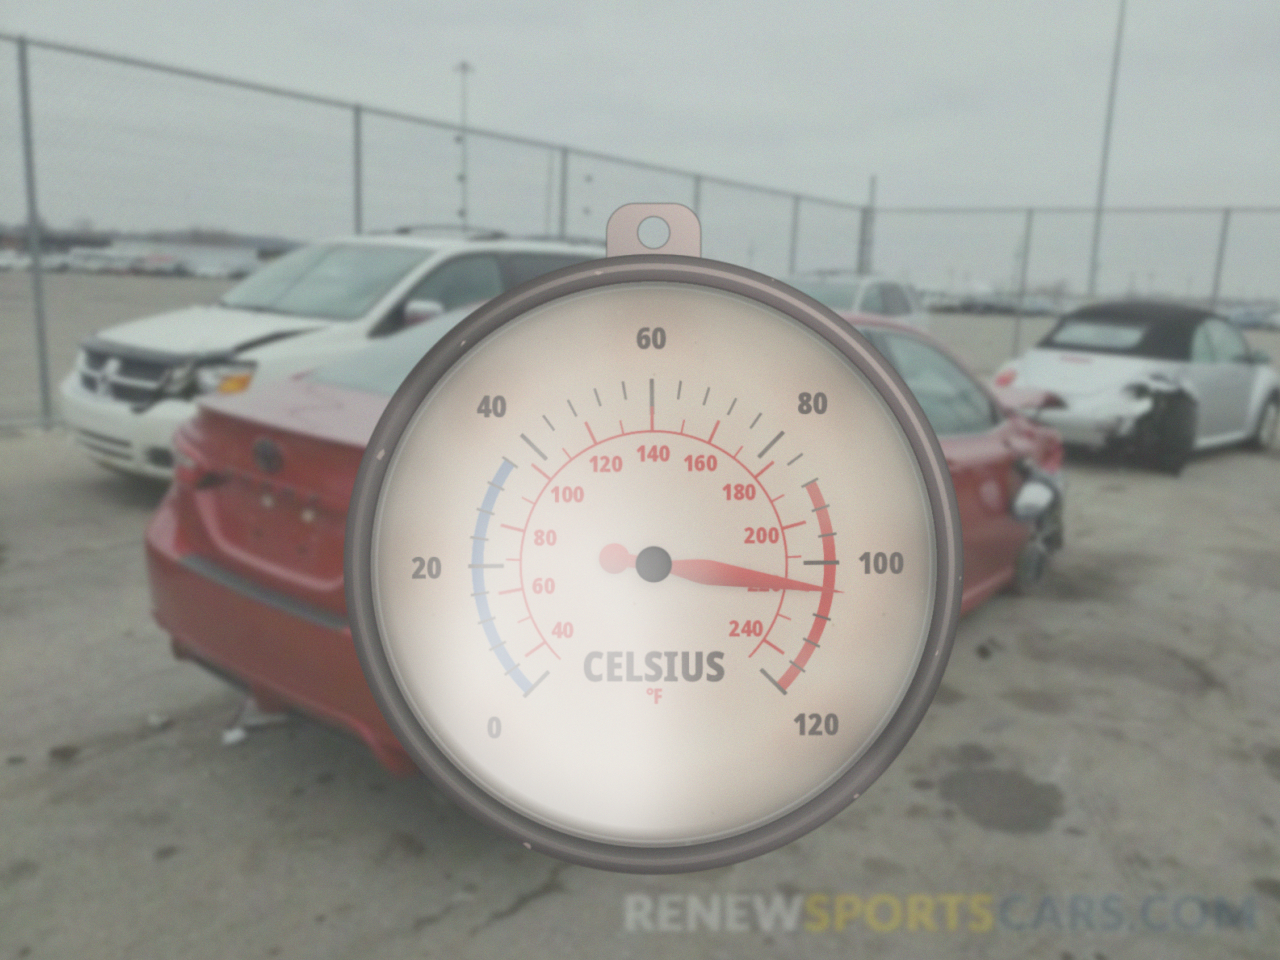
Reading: 104 °C
